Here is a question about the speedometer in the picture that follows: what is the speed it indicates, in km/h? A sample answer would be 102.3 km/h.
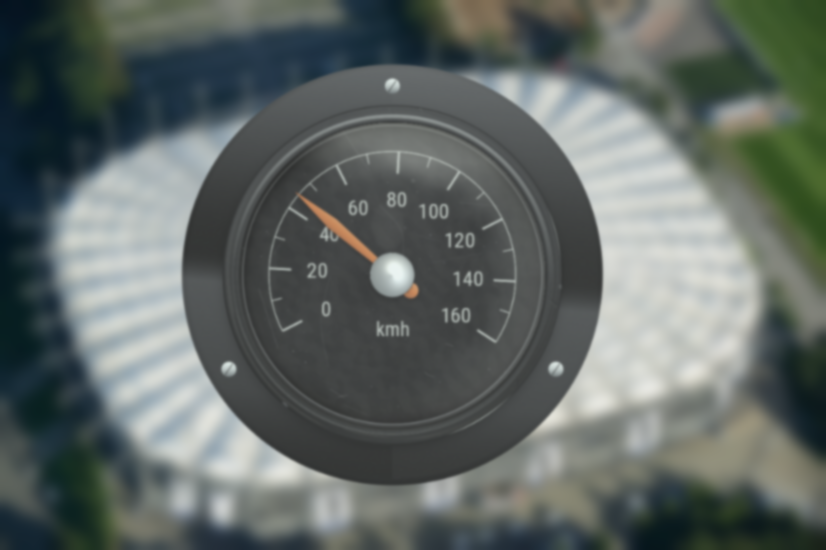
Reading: 45 km/h
